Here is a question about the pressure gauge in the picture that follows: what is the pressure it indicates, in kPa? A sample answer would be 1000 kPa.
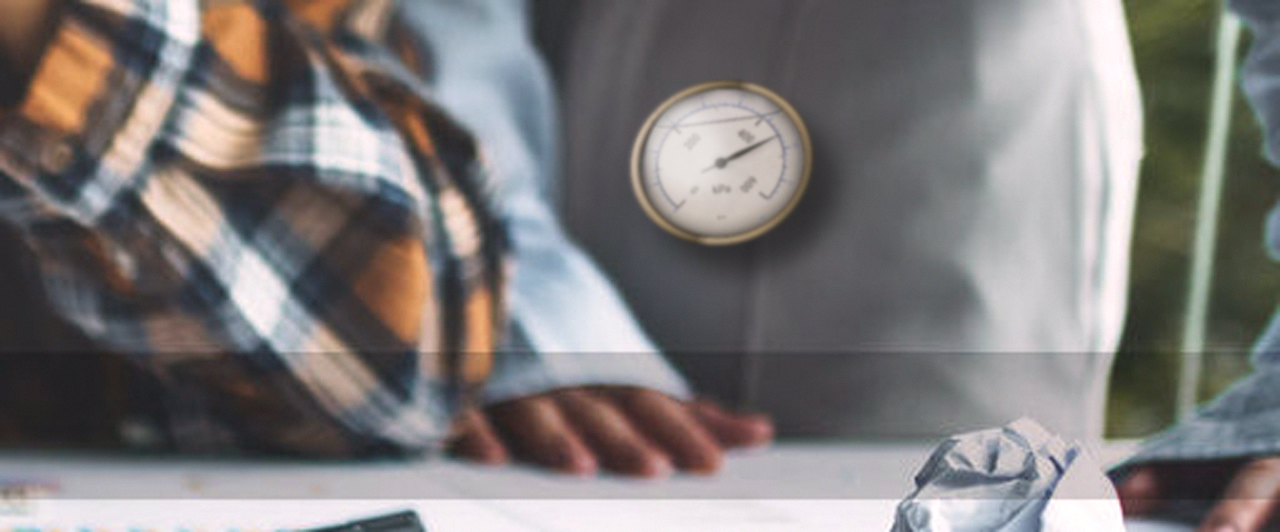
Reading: 450 kPa
